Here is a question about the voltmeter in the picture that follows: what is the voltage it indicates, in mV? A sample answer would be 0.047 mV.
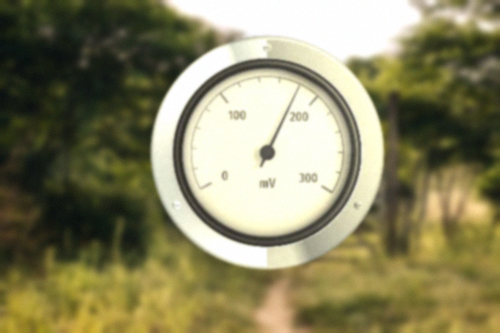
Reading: 180 mV
